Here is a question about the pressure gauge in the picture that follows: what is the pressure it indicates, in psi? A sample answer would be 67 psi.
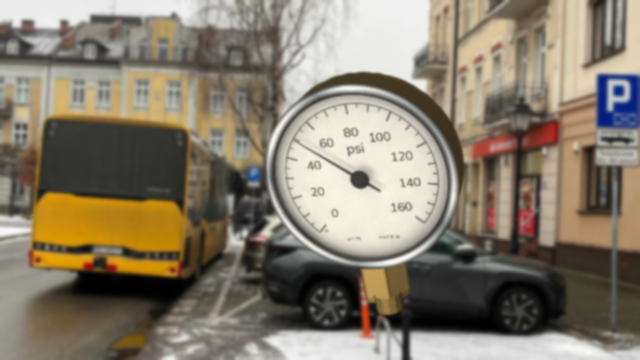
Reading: 50 psi
